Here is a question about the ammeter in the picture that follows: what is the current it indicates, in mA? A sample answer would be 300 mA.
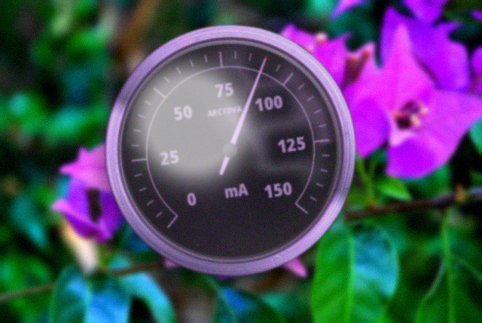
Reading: 90 mA
